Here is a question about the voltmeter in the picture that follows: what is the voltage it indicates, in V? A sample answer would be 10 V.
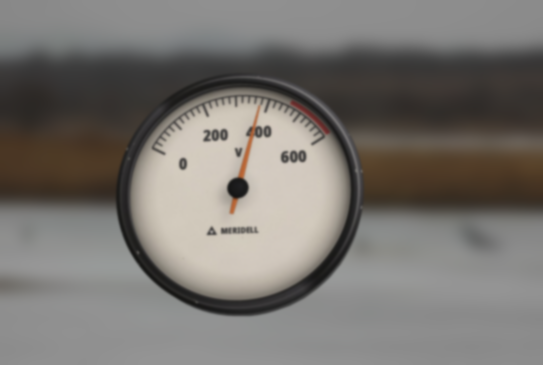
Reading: 380 V
